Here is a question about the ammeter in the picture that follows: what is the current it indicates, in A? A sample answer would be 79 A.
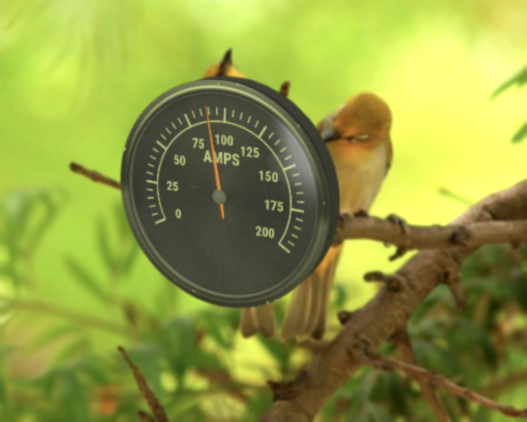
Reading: 90 A
